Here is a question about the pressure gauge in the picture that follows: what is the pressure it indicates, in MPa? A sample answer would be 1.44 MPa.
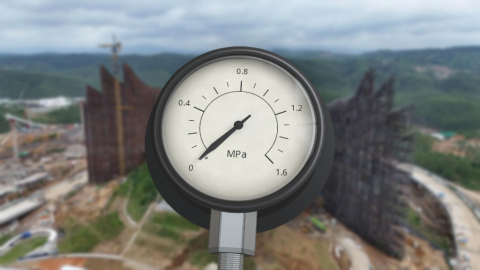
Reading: 0 MPa
